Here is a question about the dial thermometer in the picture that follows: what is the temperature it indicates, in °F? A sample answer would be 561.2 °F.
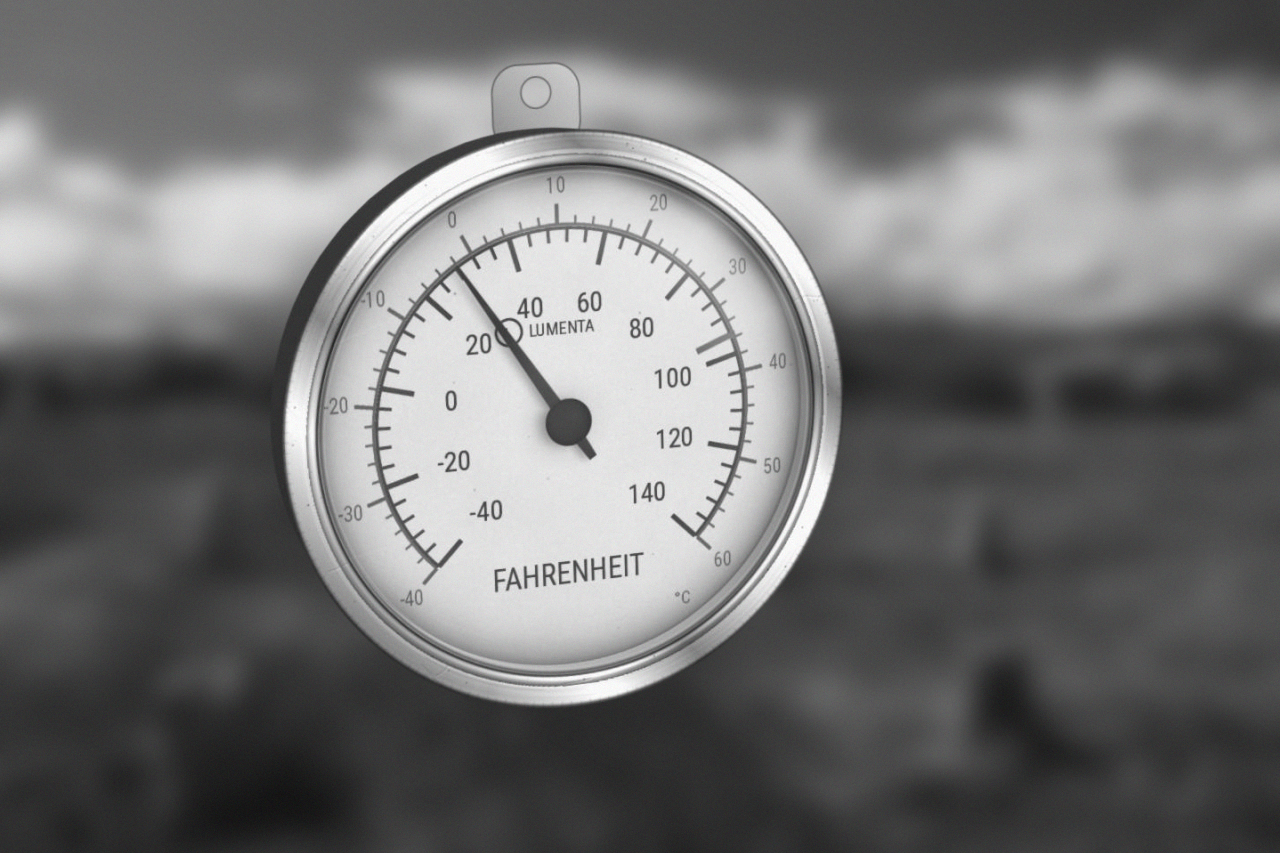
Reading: 28 °F
